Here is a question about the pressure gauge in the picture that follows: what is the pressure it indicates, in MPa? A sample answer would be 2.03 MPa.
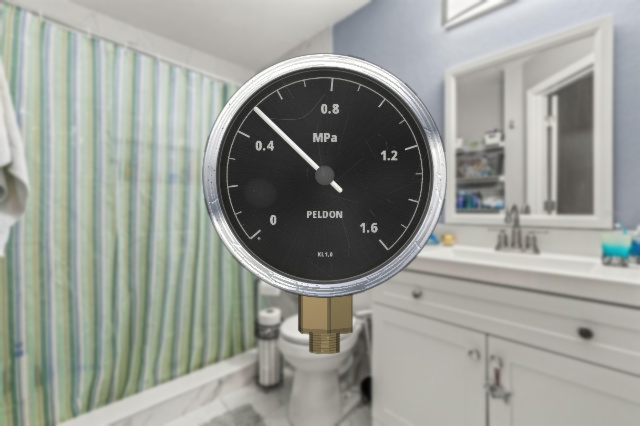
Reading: 0.5 MPa
